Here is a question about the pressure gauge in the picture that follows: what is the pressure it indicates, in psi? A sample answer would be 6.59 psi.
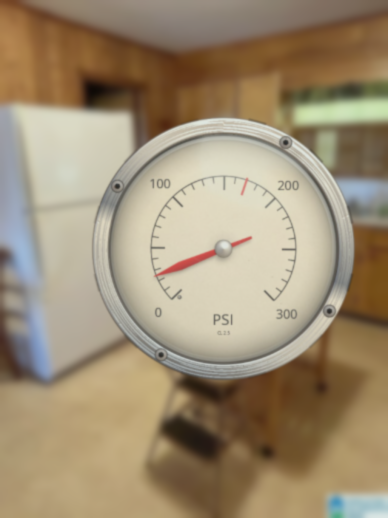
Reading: 25 psi
